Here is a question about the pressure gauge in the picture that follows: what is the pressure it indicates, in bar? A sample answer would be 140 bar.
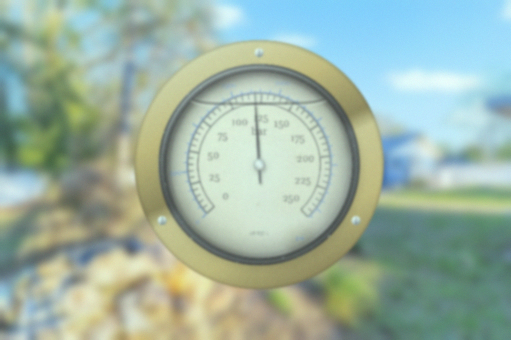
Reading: 120 bar
